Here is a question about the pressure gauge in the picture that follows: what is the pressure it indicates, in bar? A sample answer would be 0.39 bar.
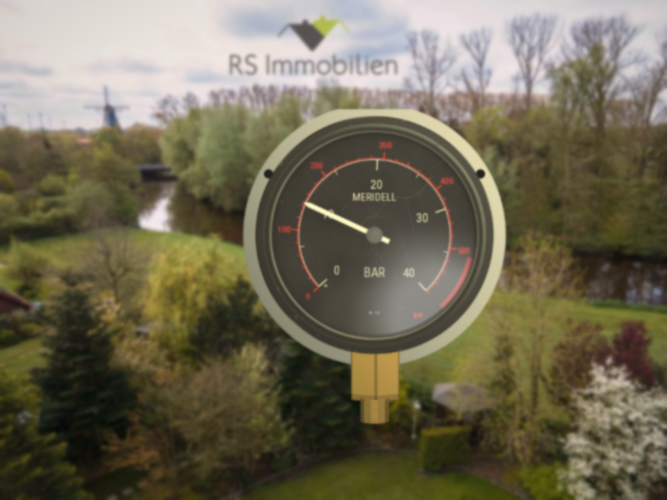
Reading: 10 bar
